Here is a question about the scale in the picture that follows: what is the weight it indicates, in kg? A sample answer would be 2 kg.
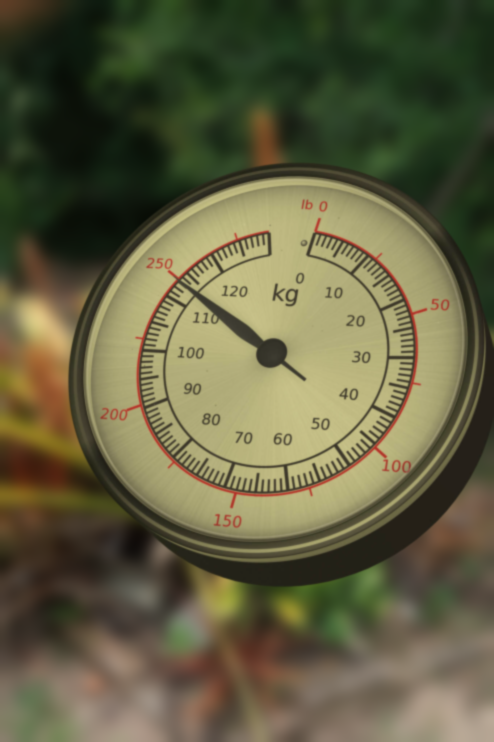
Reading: 113 kg
